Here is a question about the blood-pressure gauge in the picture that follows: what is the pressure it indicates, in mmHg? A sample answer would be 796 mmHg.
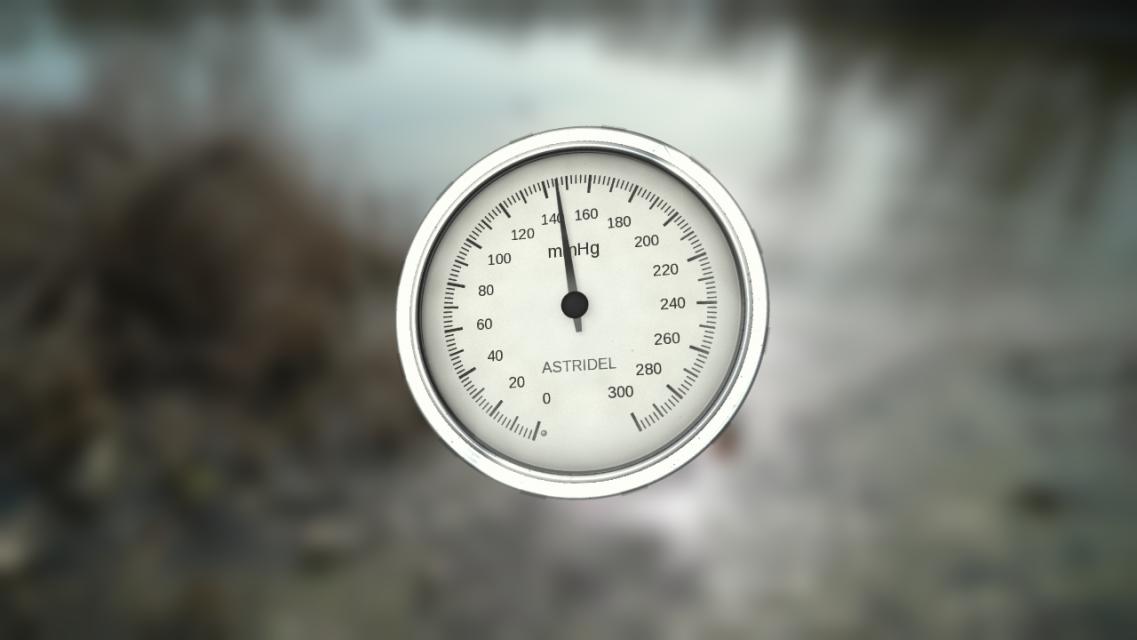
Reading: 146 mmHg
